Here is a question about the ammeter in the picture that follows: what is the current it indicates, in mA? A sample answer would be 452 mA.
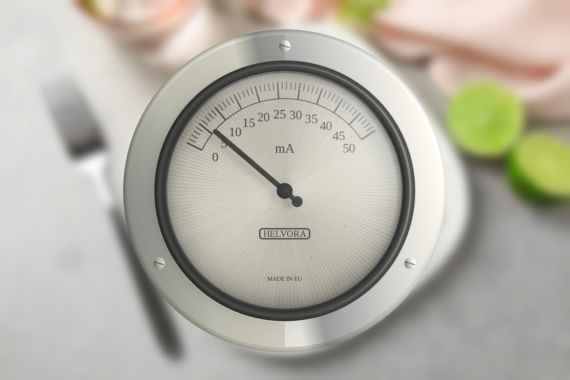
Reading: 6 mA
